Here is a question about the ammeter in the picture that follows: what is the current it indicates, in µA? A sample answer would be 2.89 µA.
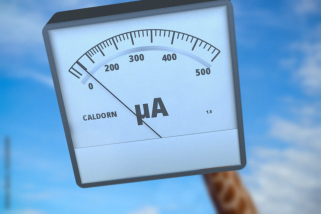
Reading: 100 µA
